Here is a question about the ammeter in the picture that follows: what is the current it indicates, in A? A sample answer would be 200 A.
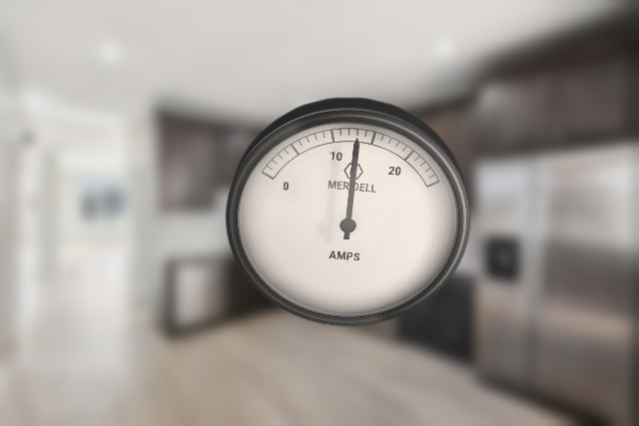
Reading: 13 A
